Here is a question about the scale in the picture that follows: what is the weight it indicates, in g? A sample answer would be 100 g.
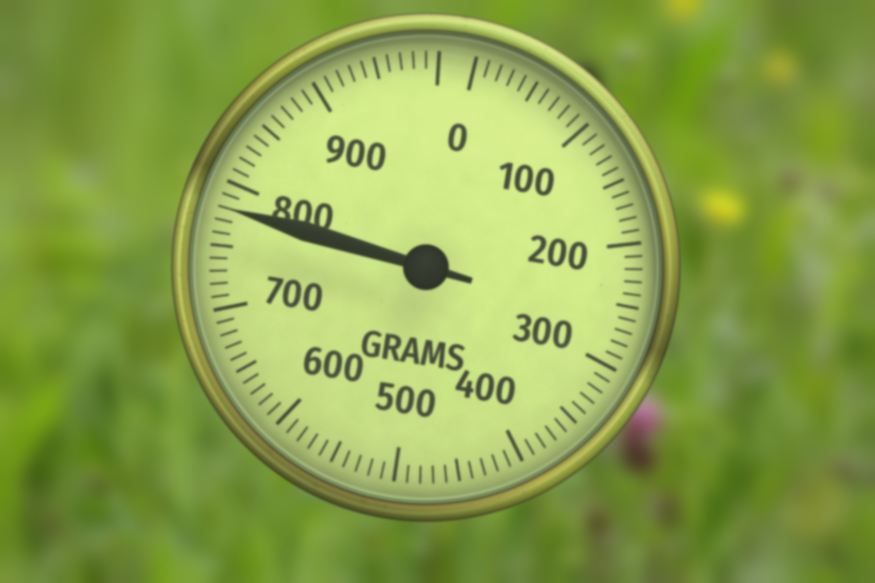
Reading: 780 g
